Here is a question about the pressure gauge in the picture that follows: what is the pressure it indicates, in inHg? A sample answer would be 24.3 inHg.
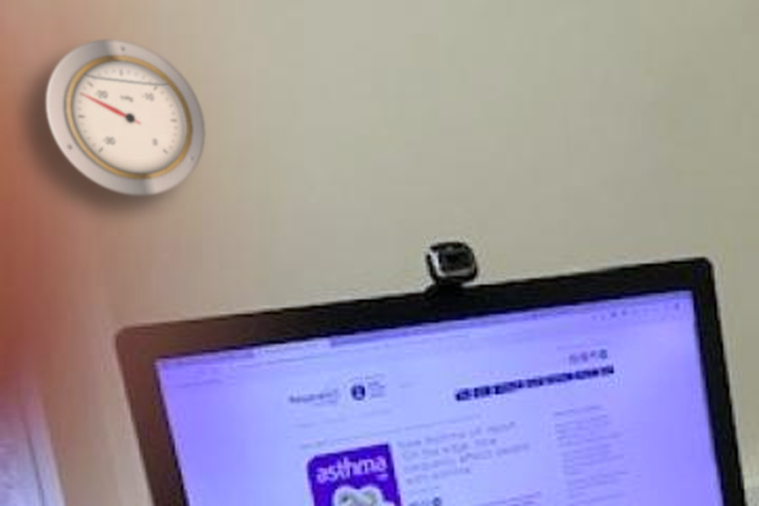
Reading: -22 inHg
